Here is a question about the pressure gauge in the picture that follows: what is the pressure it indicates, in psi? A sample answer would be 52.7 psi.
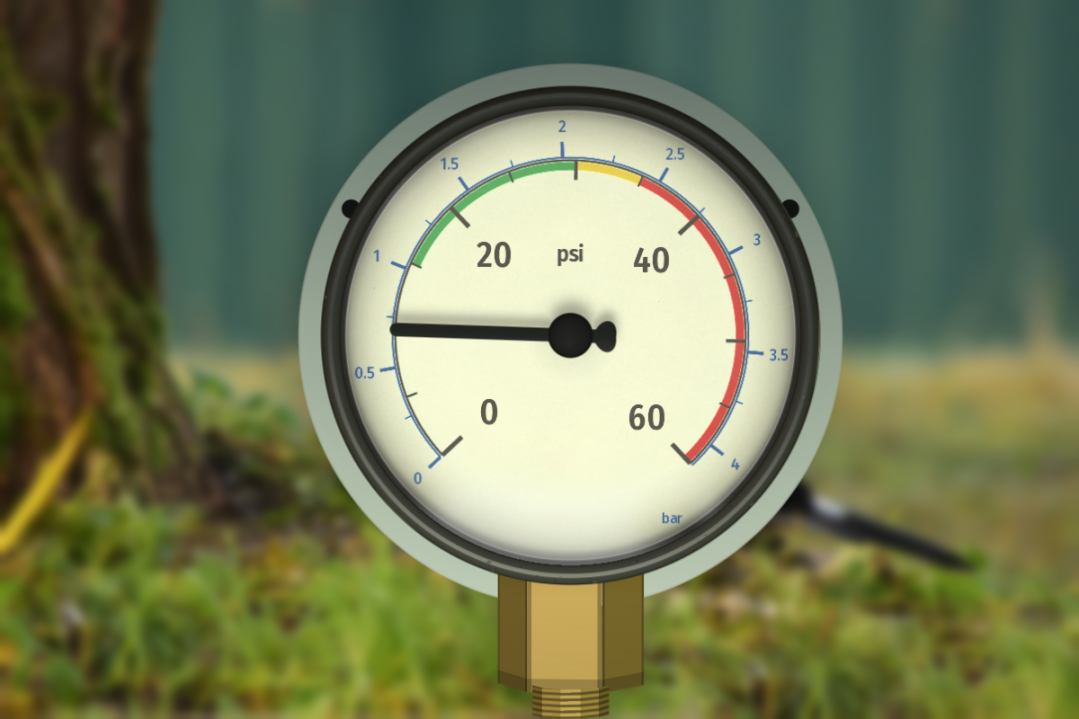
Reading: 10 psi
